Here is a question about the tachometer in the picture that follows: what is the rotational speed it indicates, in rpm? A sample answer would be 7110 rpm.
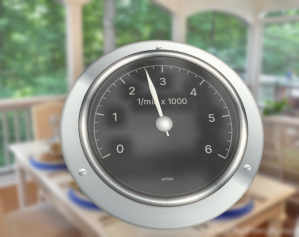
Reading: 2600 rpm
